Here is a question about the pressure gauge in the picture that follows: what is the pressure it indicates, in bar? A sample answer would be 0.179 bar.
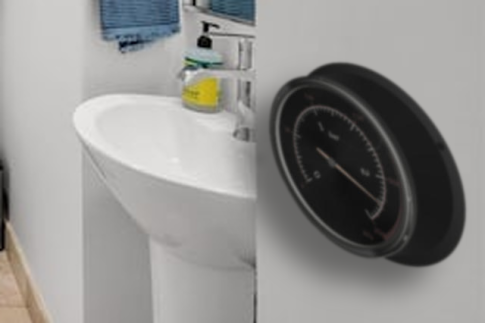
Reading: 2.25 bar
